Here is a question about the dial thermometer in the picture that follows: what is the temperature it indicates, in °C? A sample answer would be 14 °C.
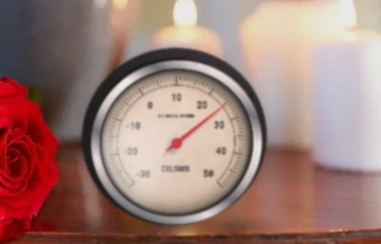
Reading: 25 °C
